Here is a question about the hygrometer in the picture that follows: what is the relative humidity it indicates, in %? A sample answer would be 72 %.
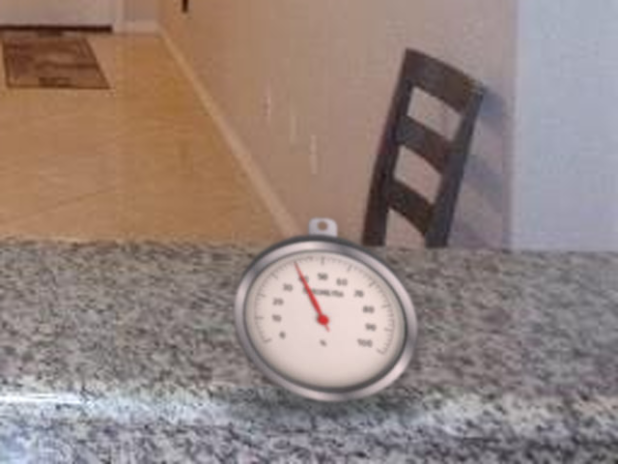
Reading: 40 %
